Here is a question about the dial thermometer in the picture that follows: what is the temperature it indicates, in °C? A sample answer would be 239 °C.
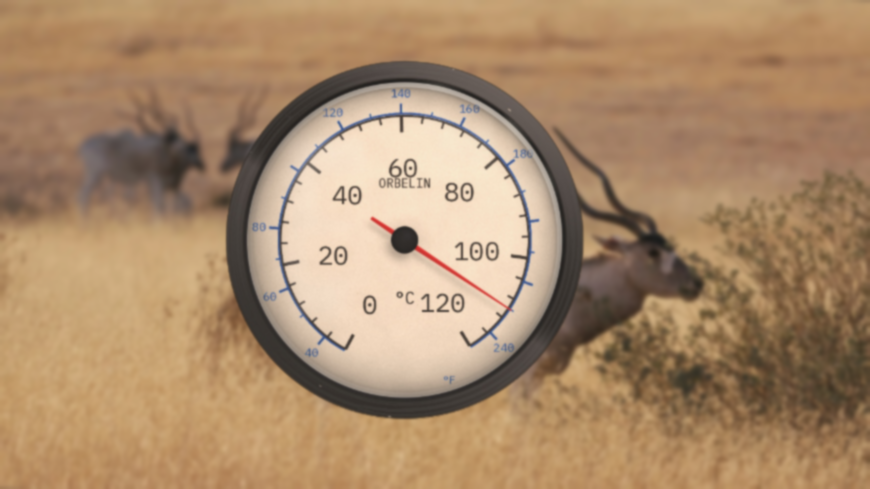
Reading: 110 °C
